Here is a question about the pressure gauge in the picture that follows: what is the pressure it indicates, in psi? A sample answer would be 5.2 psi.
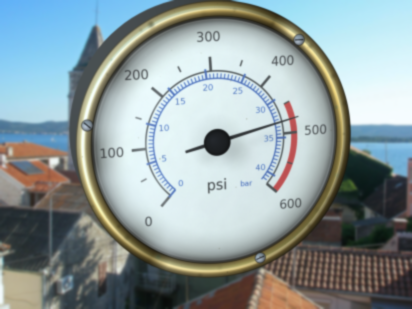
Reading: 475 psi
